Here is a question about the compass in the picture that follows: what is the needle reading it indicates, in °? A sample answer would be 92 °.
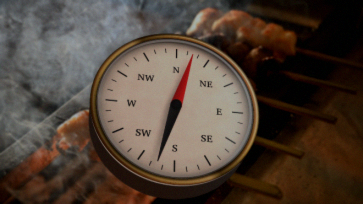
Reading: 15 °
